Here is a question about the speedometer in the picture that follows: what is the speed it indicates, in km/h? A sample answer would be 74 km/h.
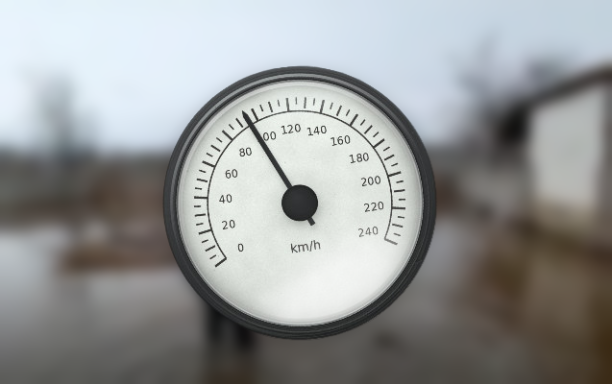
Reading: 95 km/h
